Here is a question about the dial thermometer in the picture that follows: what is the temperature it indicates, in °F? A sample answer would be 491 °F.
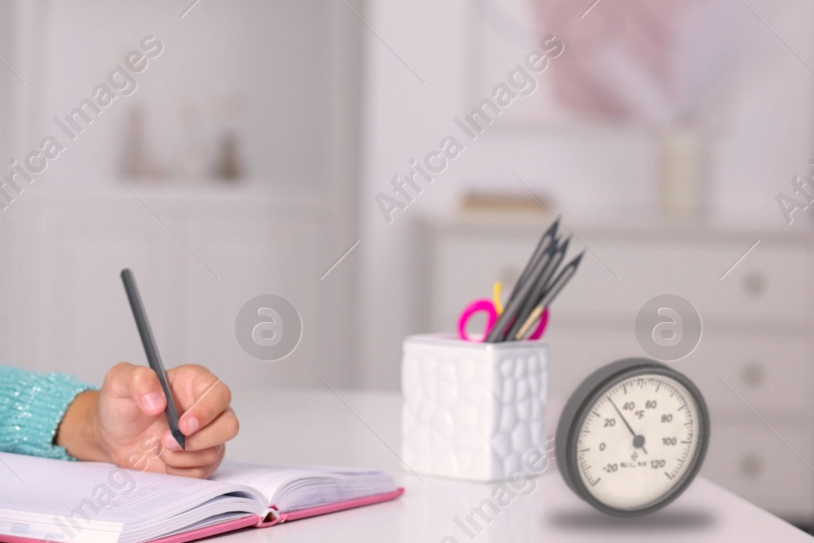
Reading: 30 °F
